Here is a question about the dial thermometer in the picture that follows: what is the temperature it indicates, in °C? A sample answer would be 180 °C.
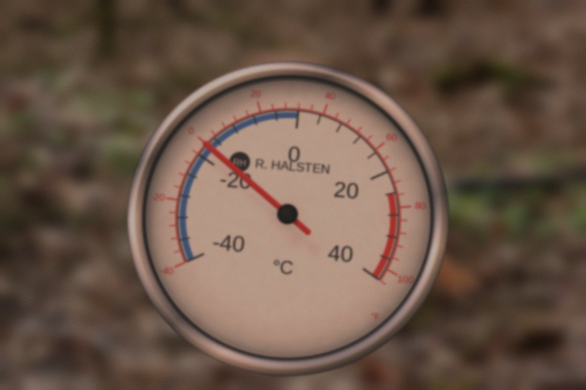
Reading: -18 °C
